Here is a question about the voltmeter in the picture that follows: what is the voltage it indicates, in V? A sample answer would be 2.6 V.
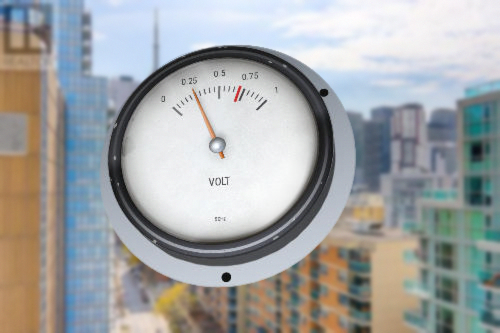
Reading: 0.25 V
